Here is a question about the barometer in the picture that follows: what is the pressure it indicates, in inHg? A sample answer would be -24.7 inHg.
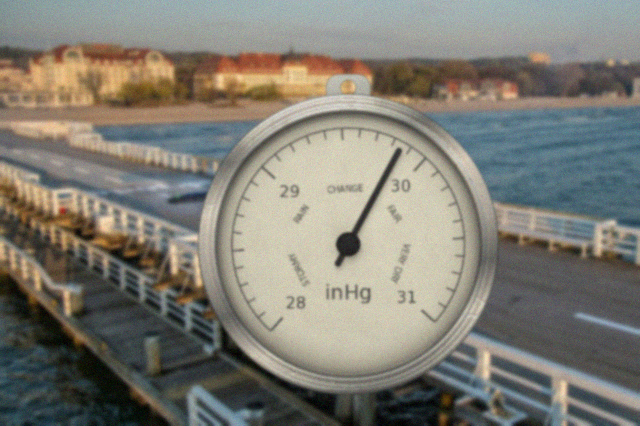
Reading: 29.85 inHg
